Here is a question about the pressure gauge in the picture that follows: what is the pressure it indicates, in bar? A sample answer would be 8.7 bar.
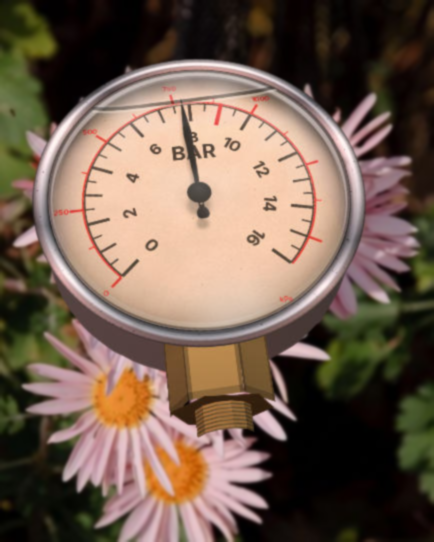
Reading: 7.75 bar
